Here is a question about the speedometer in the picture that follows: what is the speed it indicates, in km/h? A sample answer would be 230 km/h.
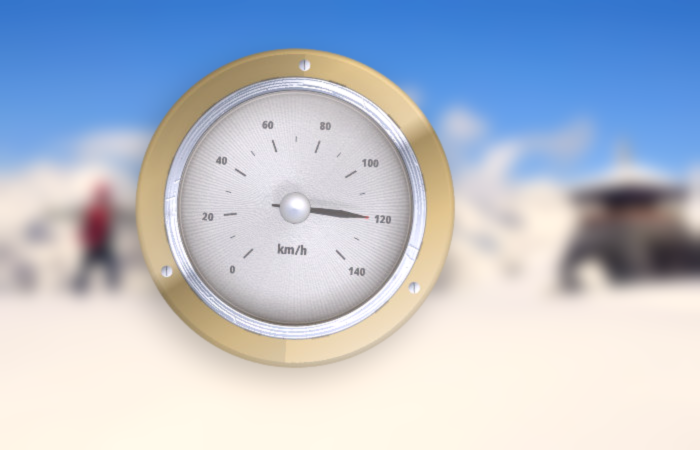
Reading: 120 km/h
